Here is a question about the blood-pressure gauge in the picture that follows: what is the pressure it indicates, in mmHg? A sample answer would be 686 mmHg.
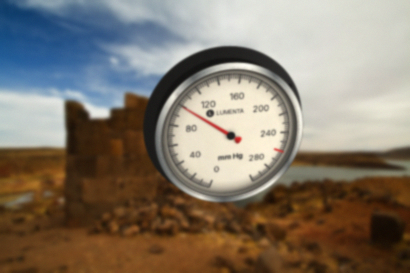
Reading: 100 mmHg
